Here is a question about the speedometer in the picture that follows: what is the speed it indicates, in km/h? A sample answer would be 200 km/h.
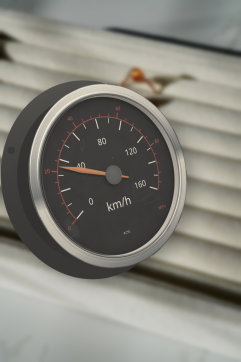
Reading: 35 km/h
